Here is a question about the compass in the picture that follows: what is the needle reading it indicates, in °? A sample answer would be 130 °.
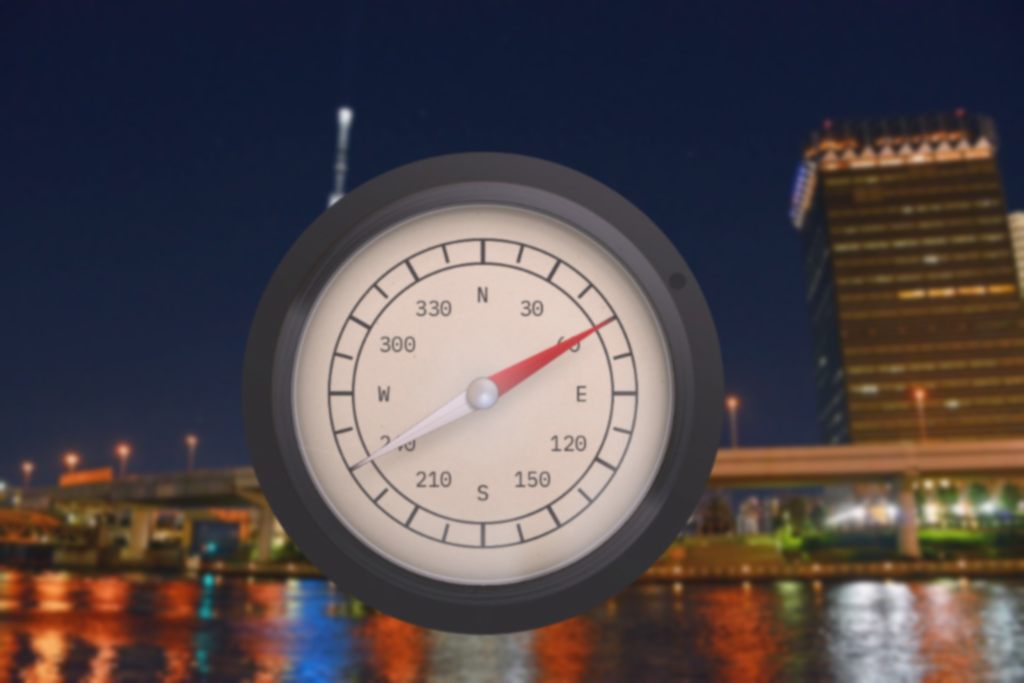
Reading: 60 °
